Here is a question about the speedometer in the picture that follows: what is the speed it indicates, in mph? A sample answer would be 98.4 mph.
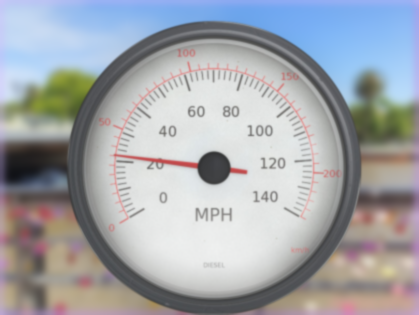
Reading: 22 mph
